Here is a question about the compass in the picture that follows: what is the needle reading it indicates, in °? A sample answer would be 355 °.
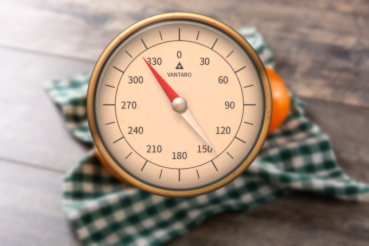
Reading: 322.5 °
